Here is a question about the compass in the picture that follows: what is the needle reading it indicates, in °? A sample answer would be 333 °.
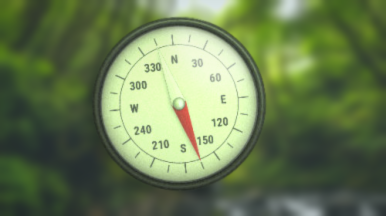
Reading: 165 °
